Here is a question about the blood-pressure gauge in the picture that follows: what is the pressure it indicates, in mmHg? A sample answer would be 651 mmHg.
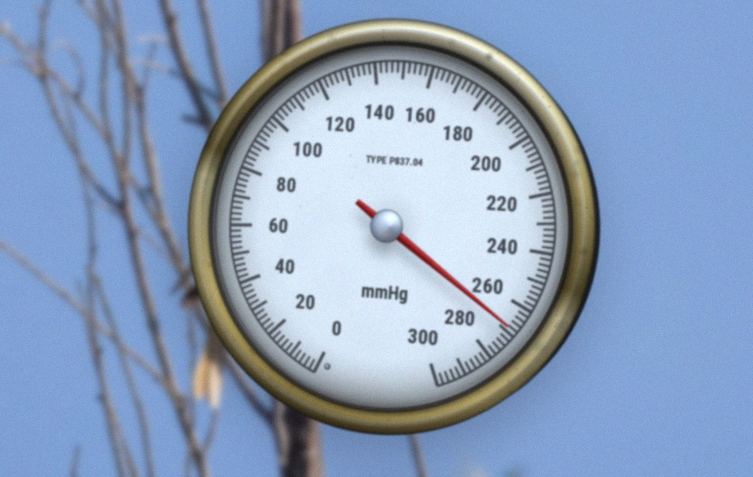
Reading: 268 mmHg
